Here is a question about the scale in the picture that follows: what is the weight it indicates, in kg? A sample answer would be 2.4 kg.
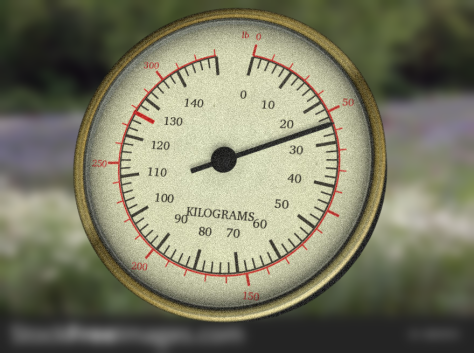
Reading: 26 kg
